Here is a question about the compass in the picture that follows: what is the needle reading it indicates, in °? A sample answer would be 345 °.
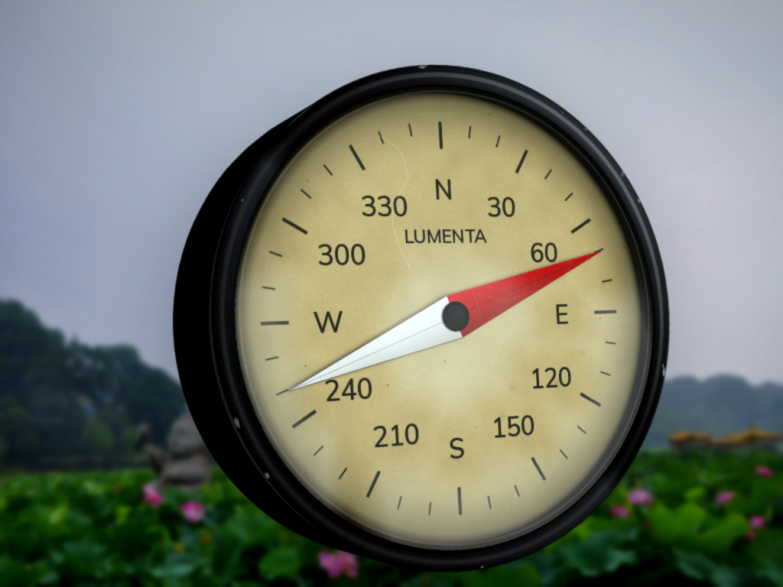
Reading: 70 °
